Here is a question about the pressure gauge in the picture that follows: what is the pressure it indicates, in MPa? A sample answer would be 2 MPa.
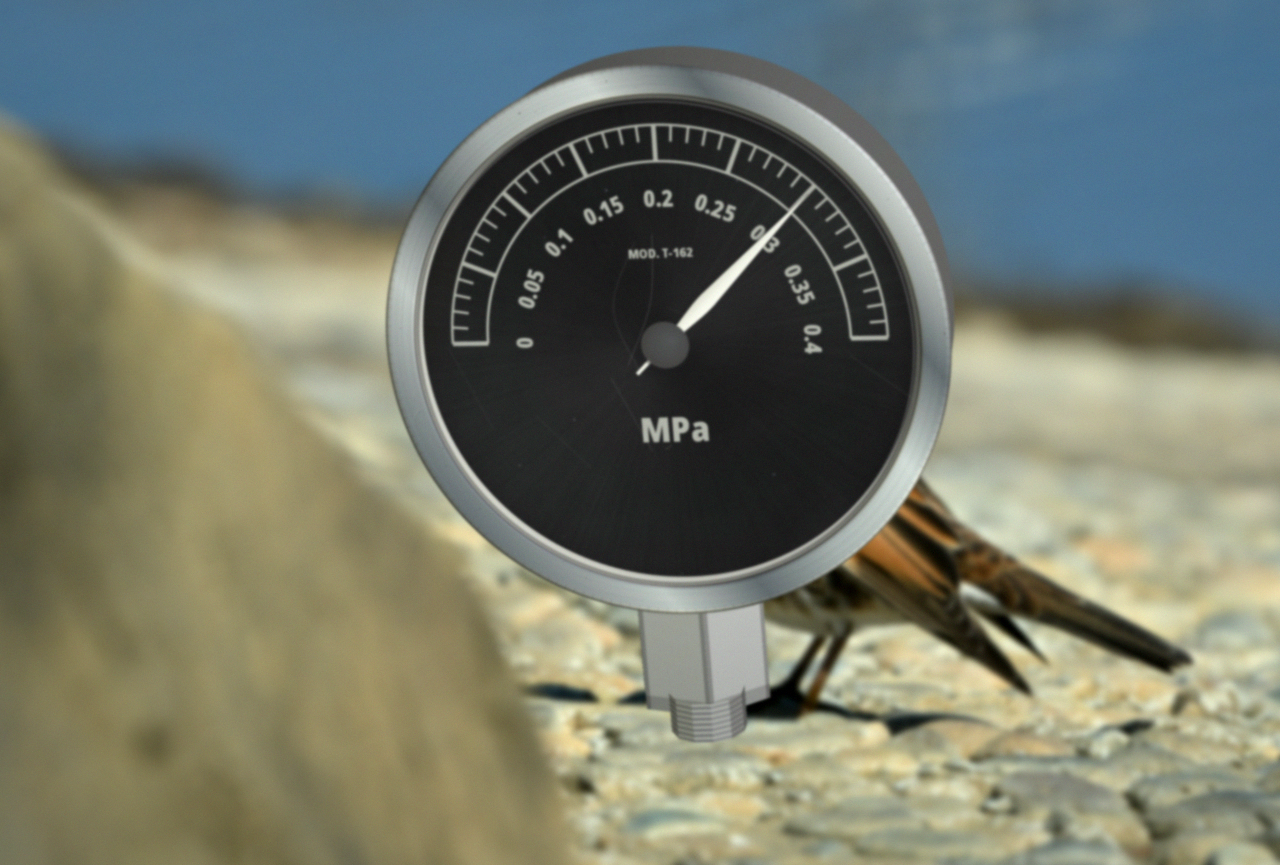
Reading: 0.3 MPa
